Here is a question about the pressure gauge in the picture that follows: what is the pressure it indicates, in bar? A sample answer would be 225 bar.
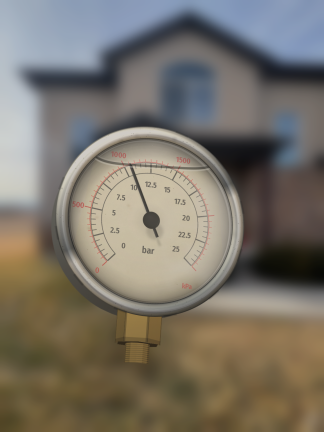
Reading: 10.5 bar
